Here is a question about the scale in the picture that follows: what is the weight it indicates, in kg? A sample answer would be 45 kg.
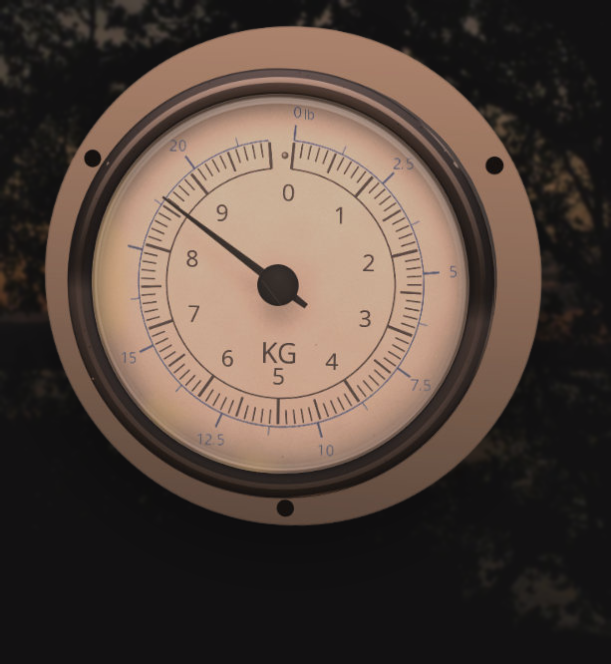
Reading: 8.6 kg
